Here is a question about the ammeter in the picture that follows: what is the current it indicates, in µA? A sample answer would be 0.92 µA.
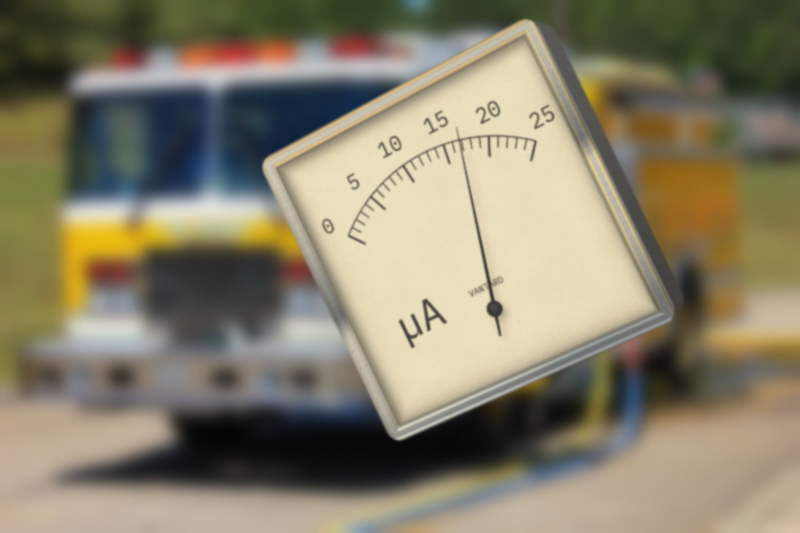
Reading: 17 µA
